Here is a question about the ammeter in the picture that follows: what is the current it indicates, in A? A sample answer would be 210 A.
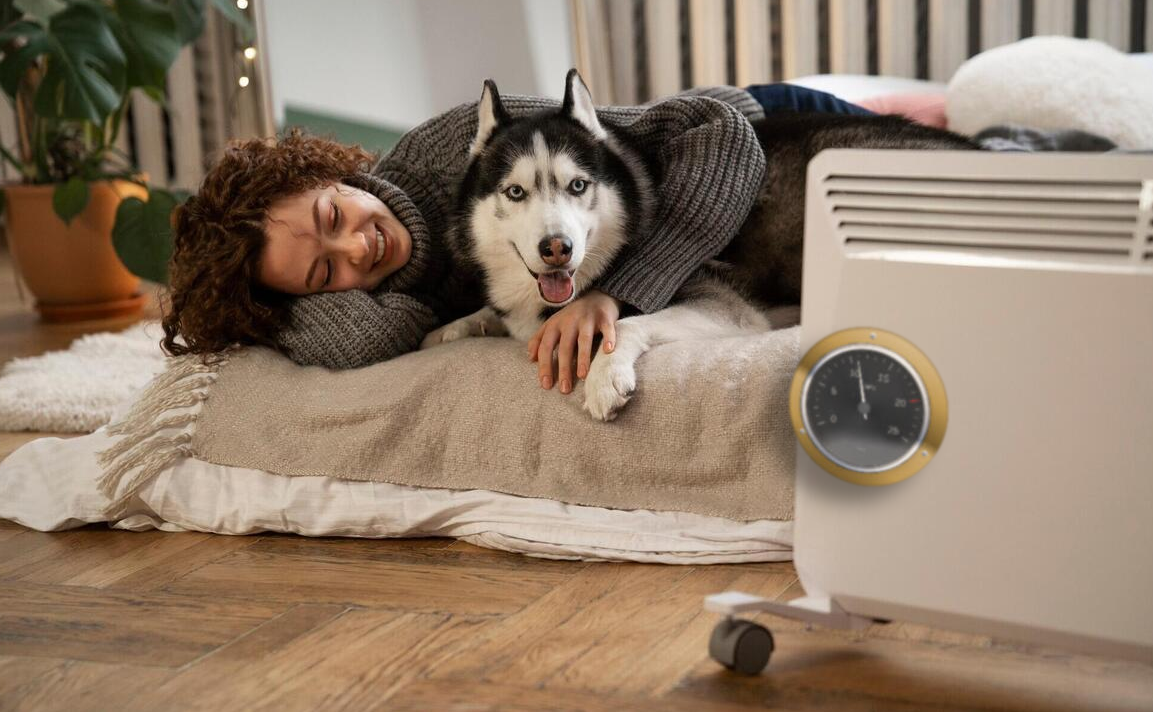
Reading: 11 A
